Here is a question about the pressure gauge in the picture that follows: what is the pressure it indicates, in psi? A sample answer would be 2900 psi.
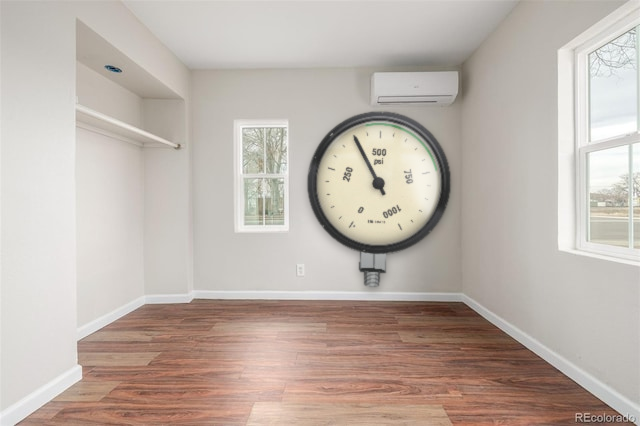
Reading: 400 psi
